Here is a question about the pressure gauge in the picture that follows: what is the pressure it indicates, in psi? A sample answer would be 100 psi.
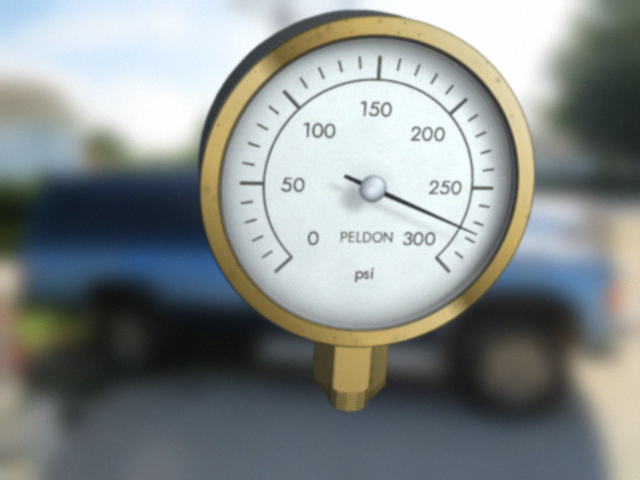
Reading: 275 psi
